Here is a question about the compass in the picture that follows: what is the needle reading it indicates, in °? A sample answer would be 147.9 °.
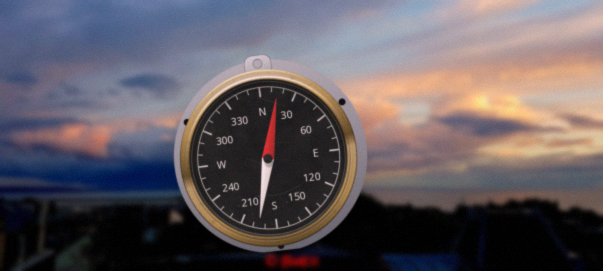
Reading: 15 °
